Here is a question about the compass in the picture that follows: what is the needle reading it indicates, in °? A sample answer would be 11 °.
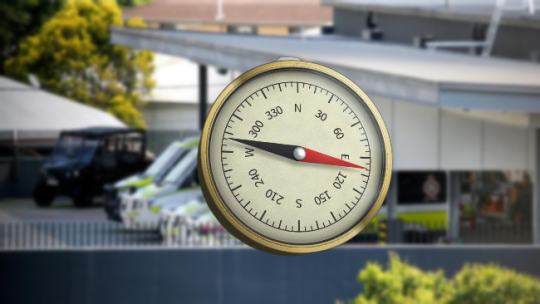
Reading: 100 °
